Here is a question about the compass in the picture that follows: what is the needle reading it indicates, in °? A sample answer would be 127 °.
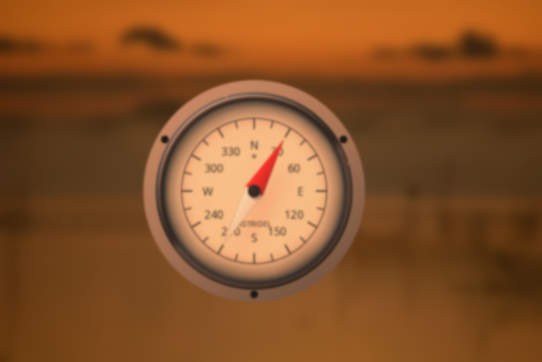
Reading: 30 °
